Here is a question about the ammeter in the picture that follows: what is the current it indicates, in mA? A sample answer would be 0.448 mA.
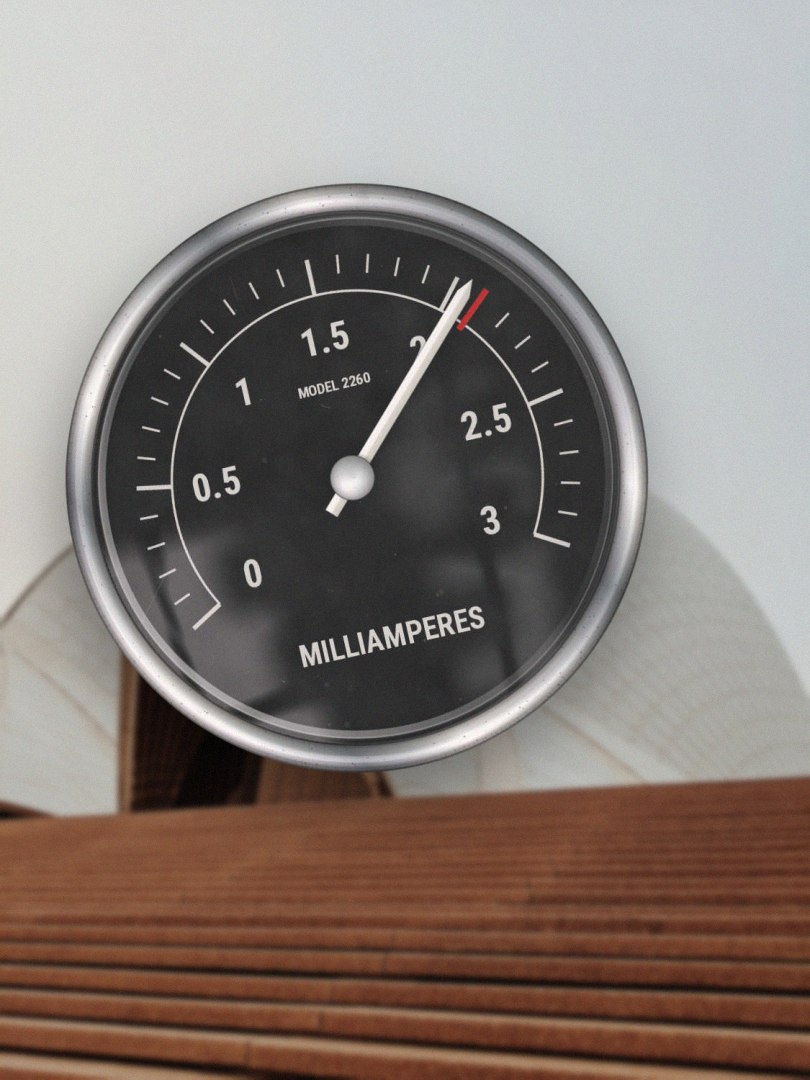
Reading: 2.05 mA
